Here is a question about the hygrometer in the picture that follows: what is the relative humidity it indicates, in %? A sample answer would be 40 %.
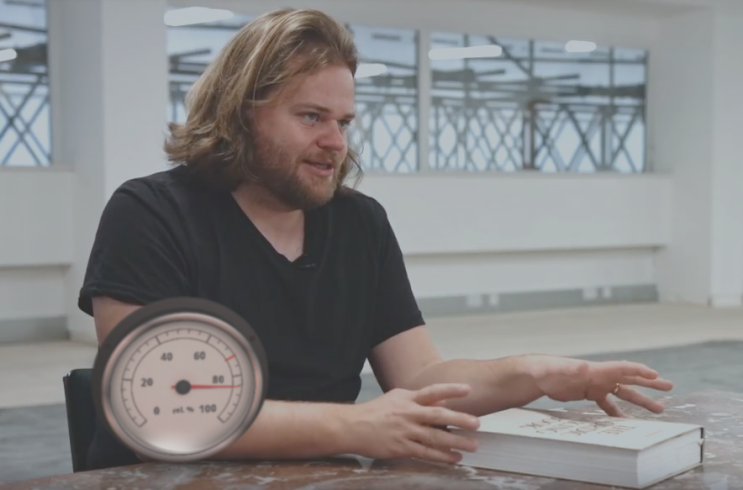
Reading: 84 %
